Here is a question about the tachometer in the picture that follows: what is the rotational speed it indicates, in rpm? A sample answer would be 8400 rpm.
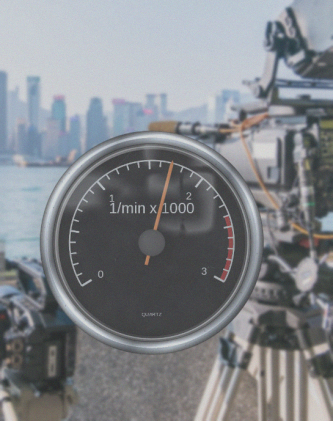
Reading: 1700 rpm
